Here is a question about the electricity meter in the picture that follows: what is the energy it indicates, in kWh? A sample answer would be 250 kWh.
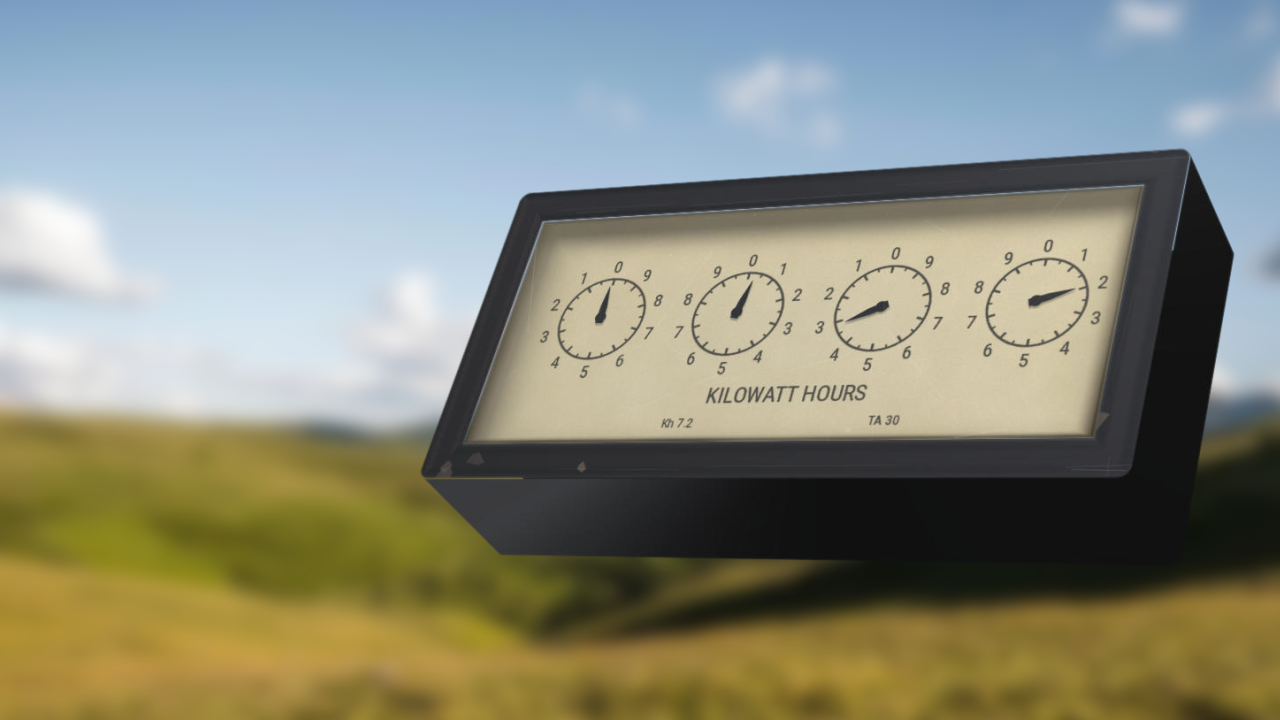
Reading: 32 kWh
